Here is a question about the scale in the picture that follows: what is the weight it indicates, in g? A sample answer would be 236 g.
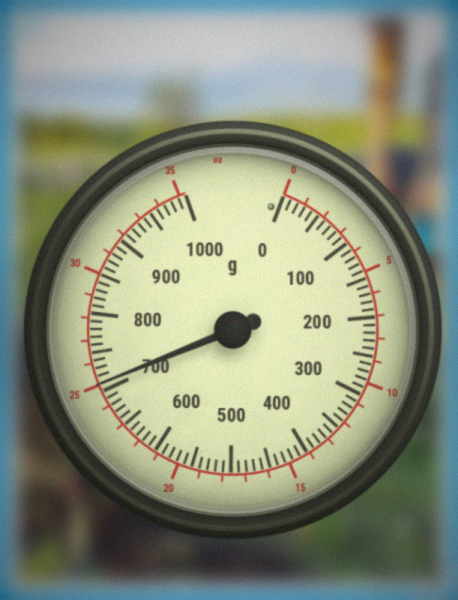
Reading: 710 g
